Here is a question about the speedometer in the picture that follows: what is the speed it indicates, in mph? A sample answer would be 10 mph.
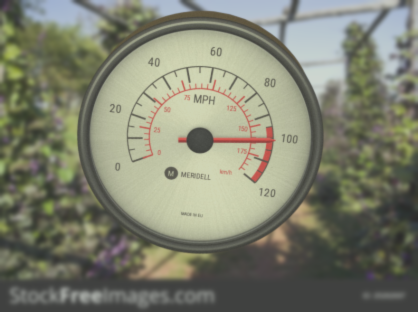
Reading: 100 mph
